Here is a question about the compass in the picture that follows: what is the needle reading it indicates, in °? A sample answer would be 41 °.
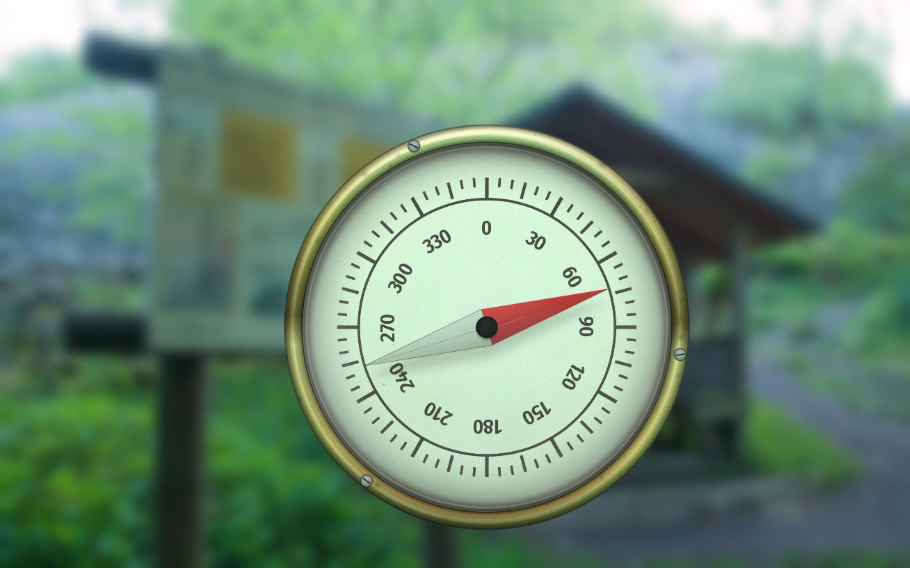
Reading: 72.5 °
